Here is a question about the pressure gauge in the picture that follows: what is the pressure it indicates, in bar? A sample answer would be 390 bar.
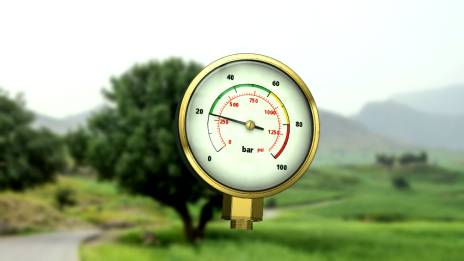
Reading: 20 bar
